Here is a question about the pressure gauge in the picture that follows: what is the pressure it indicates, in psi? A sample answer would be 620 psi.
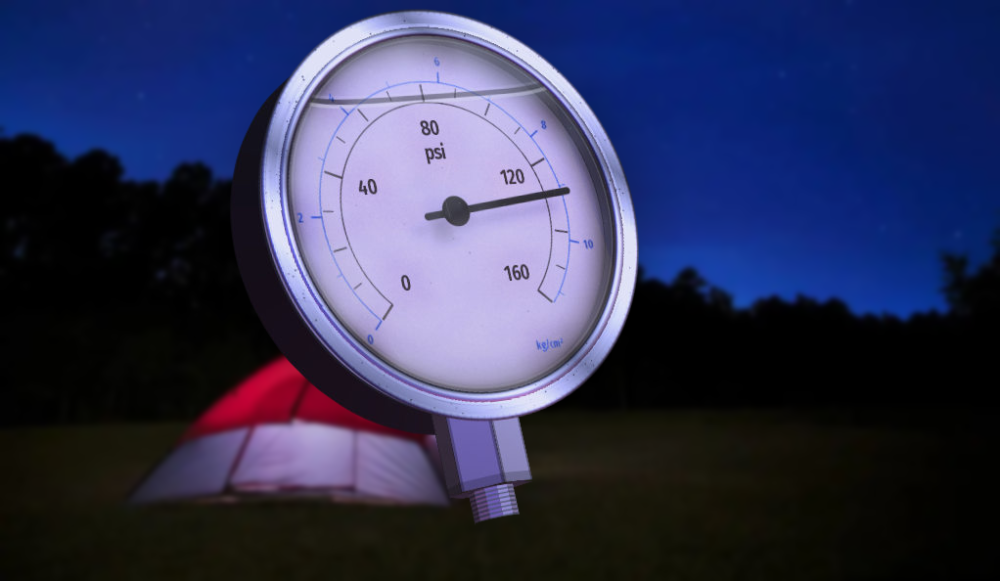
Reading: 130 psi
